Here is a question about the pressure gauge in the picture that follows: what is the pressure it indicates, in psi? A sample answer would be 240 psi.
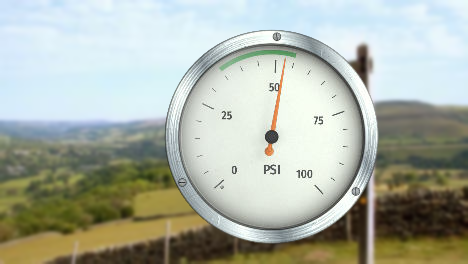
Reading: 52.5 psi
